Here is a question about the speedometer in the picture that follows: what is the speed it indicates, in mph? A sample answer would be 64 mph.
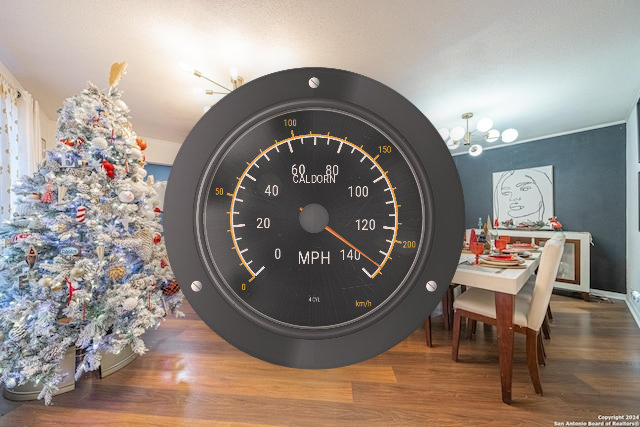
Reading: 135 mph
